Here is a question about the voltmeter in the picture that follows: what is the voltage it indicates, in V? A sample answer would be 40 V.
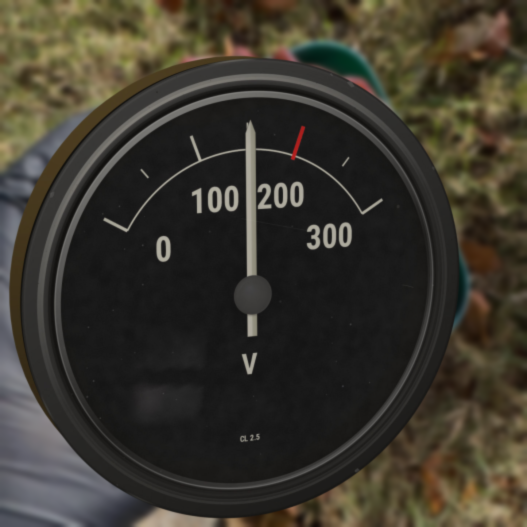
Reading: 150 V
